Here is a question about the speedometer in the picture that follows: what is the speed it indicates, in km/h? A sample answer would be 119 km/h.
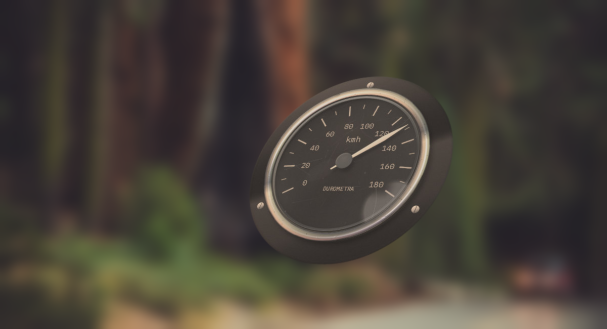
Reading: 130 km/h
